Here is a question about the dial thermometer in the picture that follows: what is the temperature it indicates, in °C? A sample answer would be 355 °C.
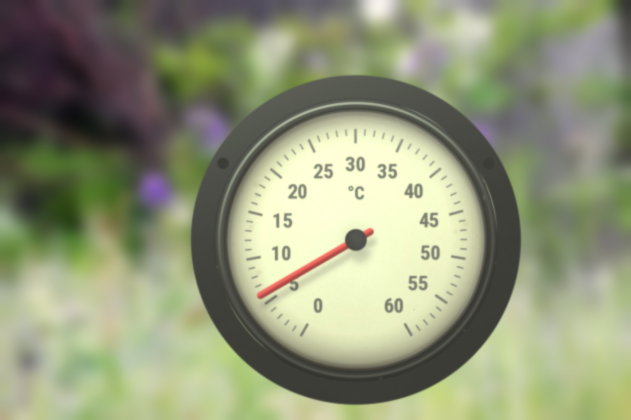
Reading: 6 °C
